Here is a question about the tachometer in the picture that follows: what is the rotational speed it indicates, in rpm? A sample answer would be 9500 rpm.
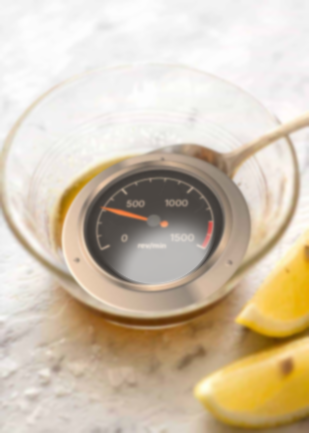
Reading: 300 rpm
